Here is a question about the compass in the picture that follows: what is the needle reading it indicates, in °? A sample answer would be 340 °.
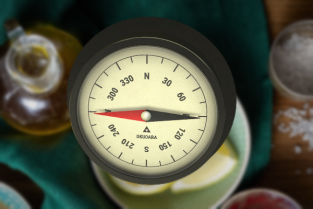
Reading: 270 °
